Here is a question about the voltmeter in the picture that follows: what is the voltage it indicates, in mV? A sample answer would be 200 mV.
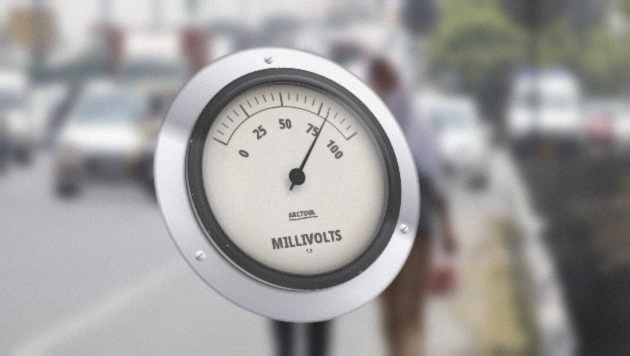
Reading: 80 mV
